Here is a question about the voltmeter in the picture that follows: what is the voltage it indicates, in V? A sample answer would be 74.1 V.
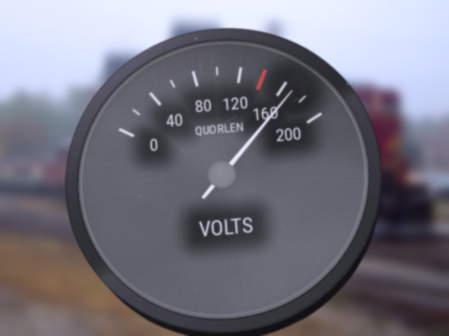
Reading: 170 V
